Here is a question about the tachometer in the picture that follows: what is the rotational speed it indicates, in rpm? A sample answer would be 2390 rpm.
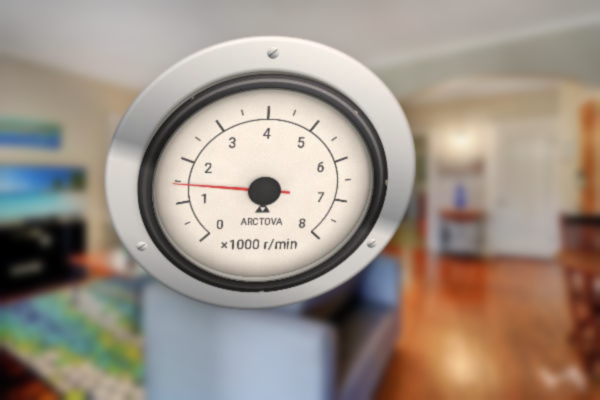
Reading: 1500 rpm
